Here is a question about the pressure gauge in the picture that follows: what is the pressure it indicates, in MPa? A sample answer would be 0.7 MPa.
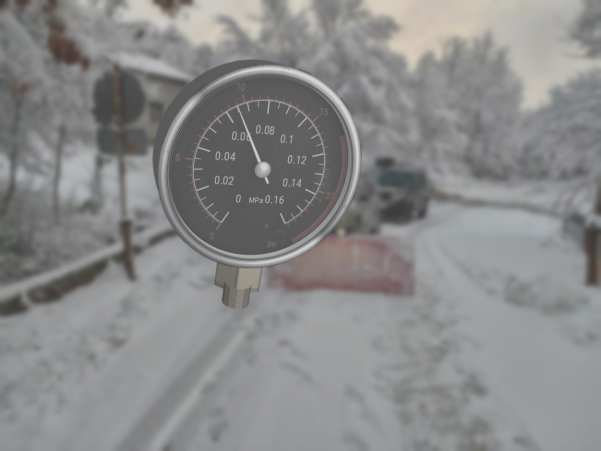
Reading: 0.065 MPa
